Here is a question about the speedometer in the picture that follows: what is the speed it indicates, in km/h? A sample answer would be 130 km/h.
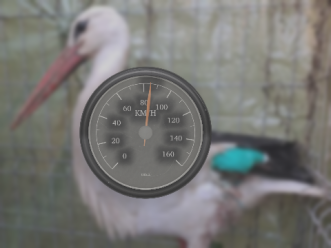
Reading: 85 km/h
